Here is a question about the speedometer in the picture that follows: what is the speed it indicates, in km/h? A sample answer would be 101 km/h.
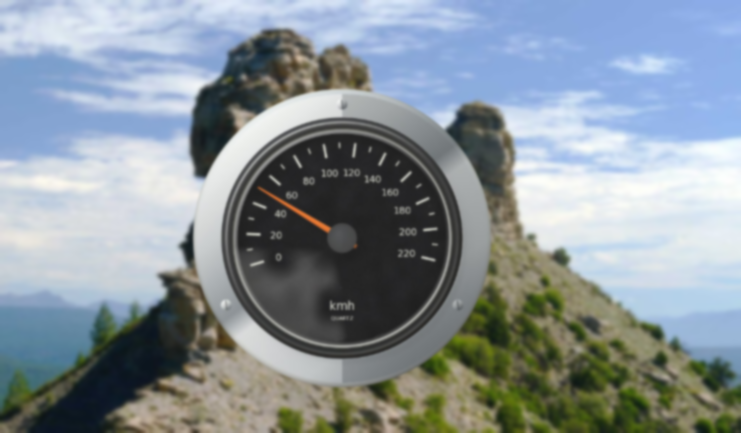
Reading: 50 km/h
